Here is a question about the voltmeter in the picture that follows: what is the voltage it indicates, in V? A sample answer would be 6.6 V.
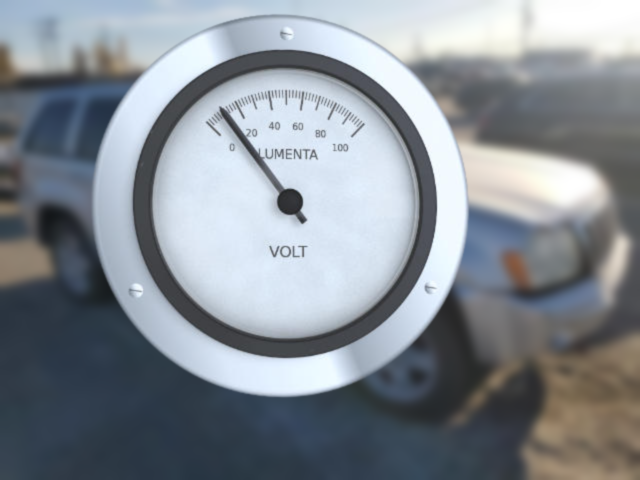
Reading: 10 V
